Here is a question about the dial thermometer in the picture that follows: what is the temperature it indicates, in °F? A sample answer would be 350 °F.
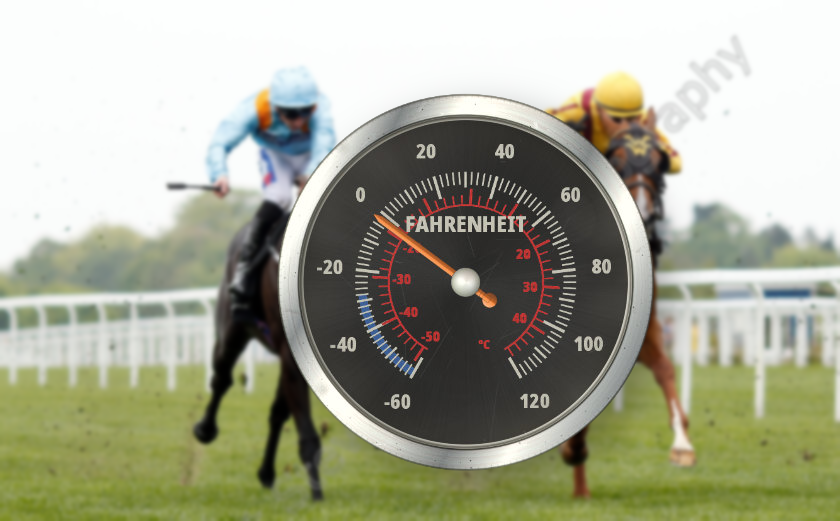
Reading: -2 °F
